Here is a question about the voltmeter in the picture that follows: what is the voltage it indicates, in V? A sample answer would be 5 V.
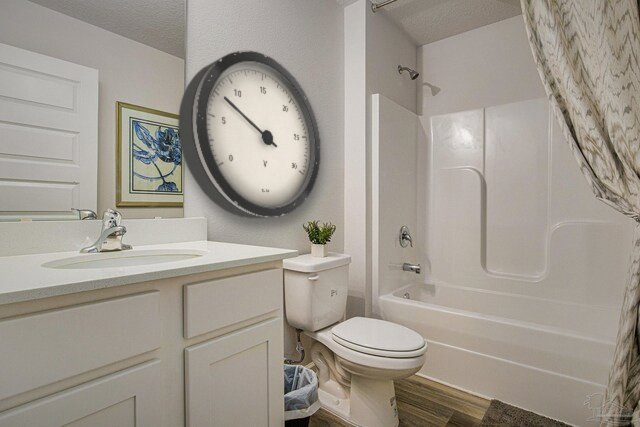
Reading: 7.5 V
